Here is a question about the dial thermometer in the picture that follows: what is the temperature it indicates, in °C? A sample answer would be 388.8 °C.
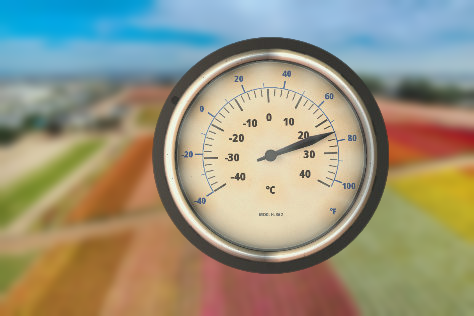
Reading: 24 °C
